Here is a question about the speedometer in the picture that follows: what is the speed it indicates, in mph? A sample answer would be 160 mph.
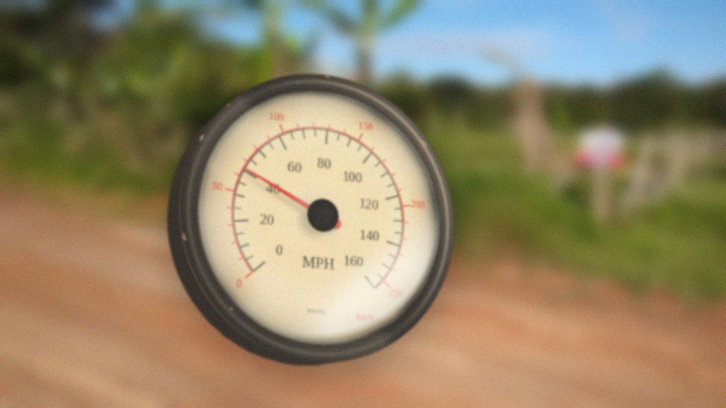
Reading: 40 mph
